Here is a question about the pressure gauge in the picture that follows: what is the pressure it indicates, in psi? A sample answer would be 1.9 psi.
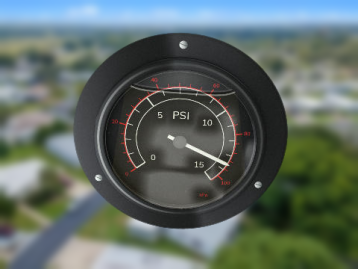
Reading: 13.5 psi
